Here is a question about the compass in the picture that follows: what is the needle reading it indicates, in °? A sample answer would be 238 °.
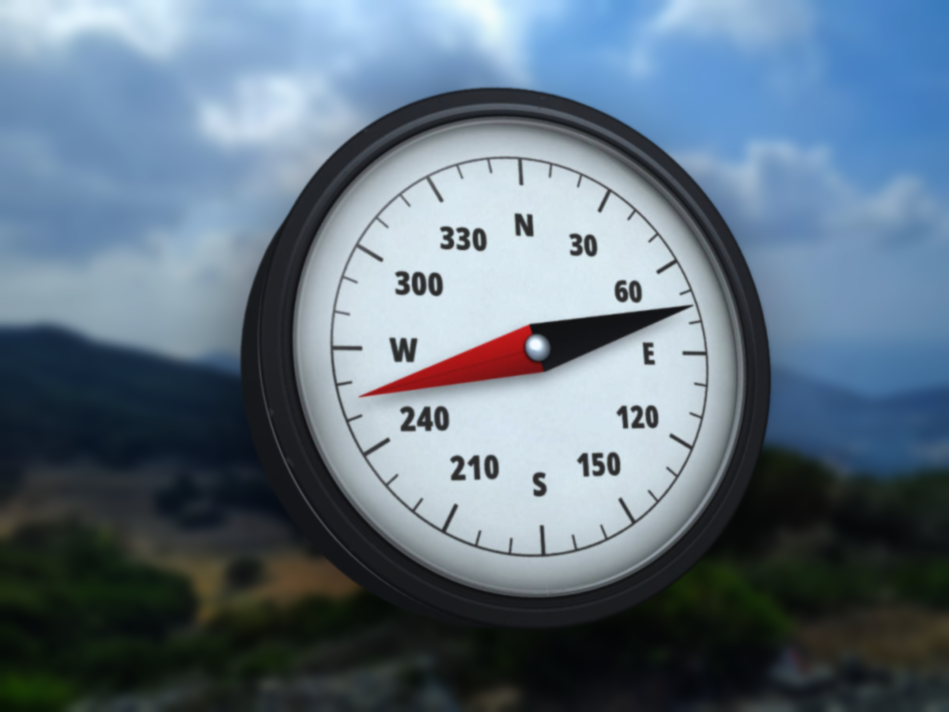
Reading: 255 °
